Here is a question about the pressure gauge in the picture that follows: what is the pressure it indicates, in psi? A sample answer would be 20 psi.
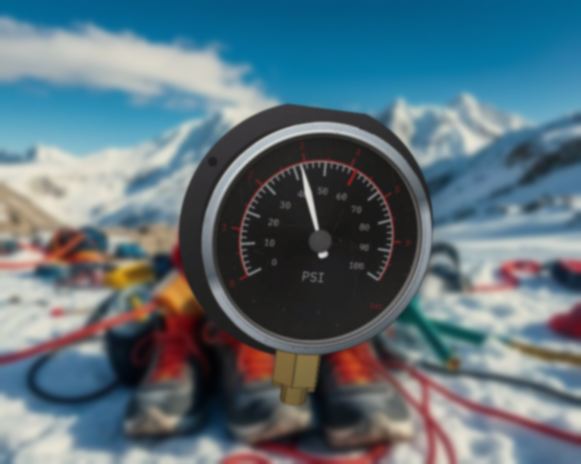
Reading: 42 psi
